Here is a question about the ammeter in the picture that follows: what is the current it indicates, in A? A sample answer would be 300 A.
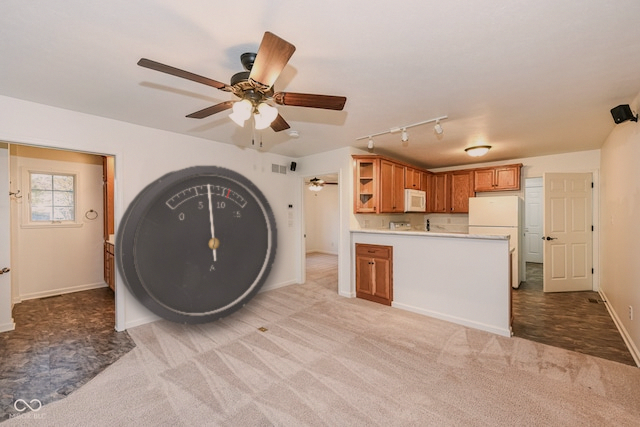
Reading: 7 A
